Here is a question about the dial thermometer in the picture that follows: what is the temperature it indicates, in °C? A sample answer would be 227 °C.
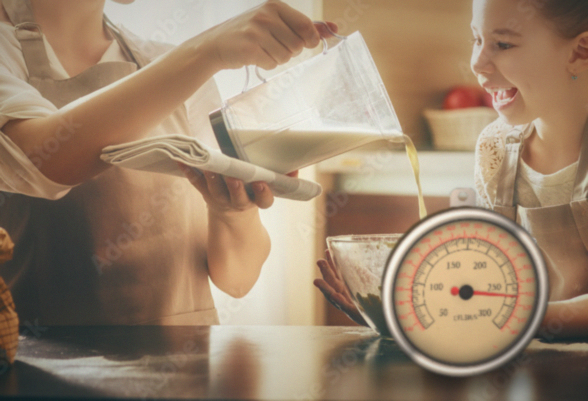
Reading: 262.5 °C
